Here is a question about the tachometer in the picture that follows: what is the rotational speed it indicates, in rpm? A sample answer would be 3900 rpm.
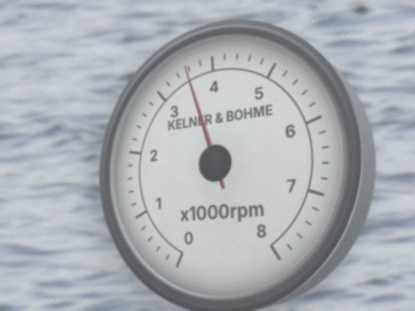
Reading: 3600 rpm
